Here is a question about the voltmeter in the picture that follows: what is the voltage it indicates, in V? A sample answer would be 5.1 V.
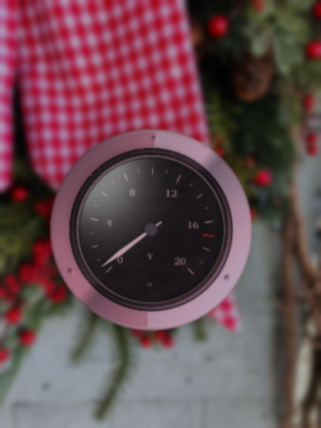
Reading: 0.5 V
